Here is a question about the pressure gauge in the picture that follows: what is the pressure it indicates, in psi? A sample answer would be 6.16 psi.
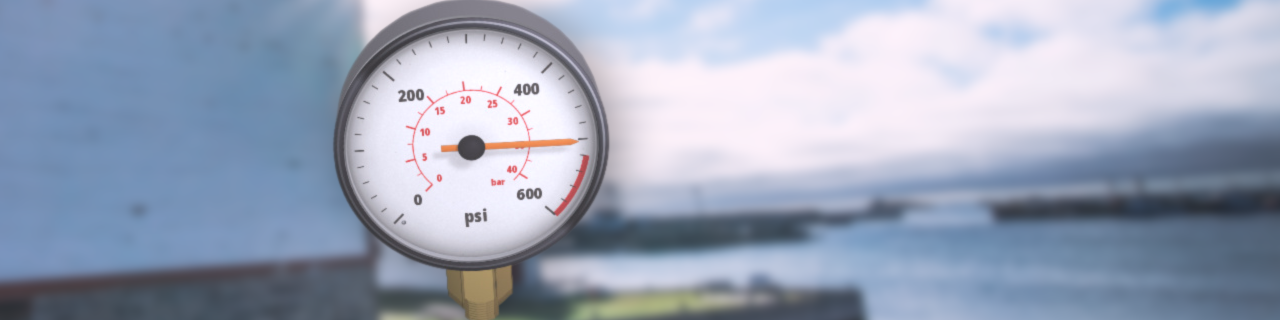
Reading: 500 psi
